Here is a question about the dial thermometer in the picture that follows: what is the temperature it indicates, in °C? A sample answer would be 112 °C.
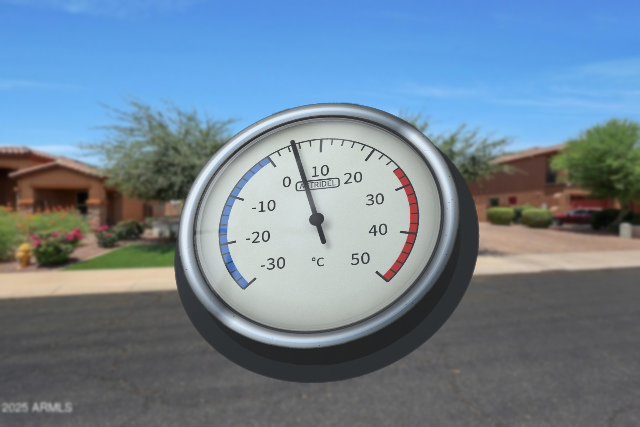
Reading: 5 °C
